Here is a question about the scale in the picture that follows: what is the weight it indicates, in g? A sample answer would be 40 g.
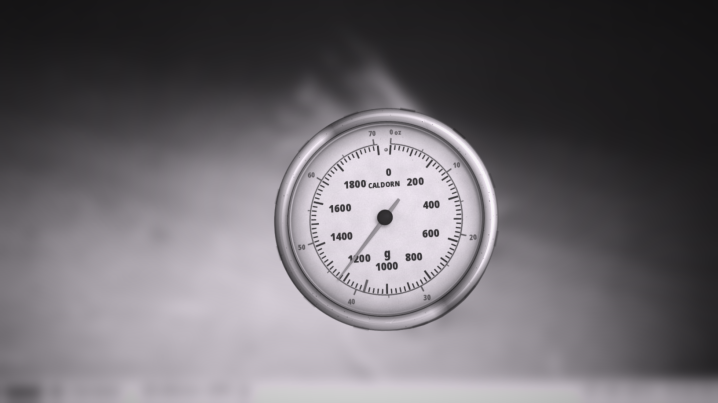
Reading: 1220 g
